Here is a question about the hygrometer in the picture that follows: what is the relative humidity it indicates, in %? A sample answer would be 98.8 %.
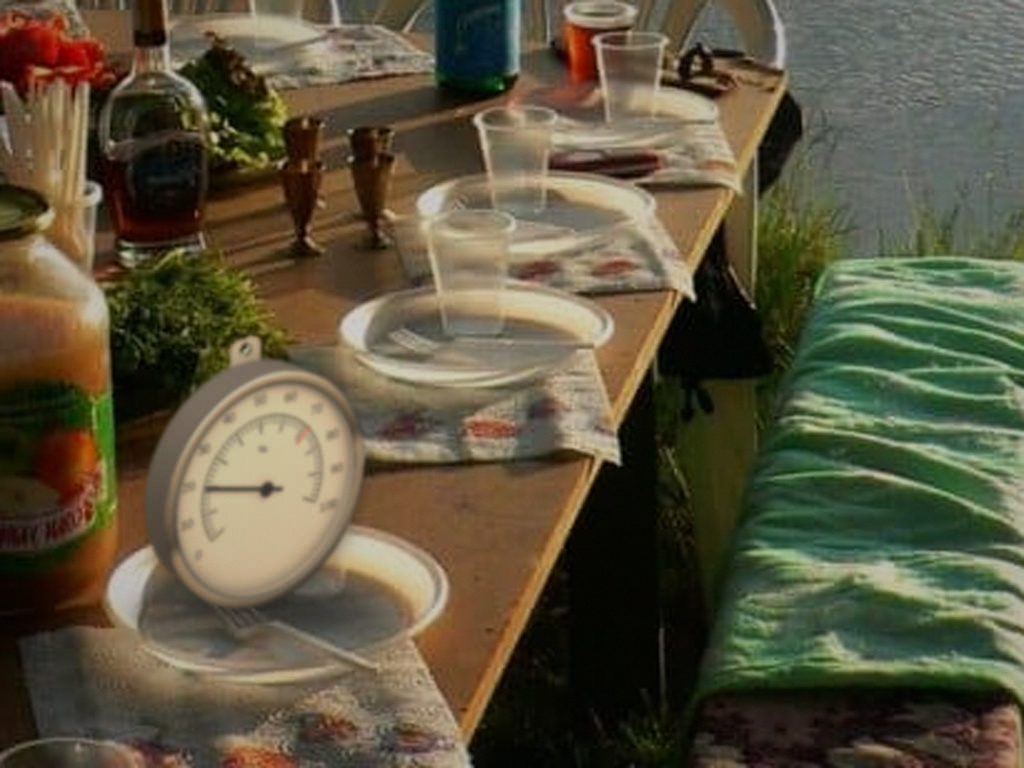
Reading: 20 %
